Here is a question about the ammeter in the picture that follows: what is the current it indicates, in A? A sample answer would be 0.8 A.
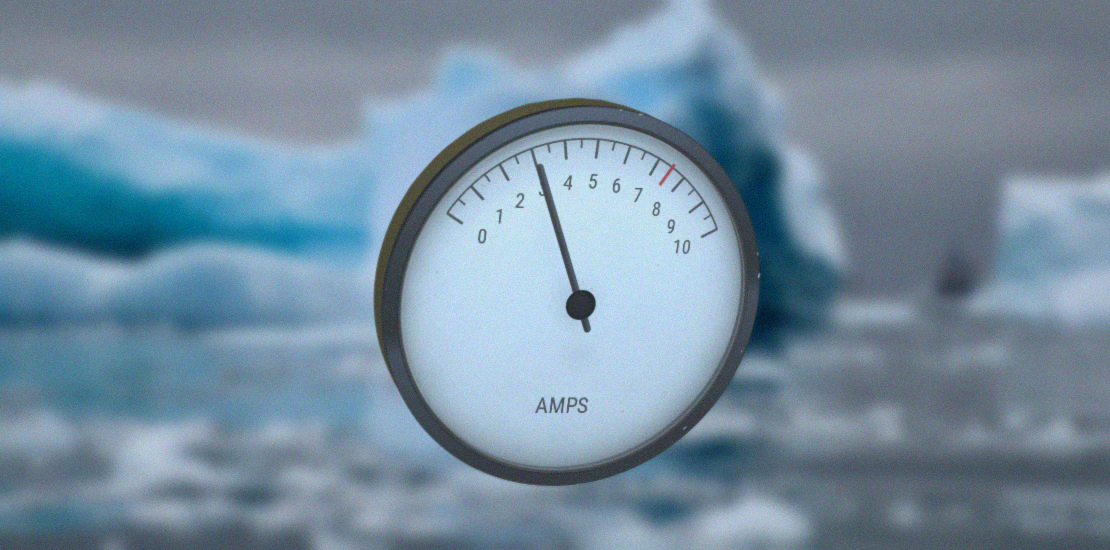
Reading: 3 A
